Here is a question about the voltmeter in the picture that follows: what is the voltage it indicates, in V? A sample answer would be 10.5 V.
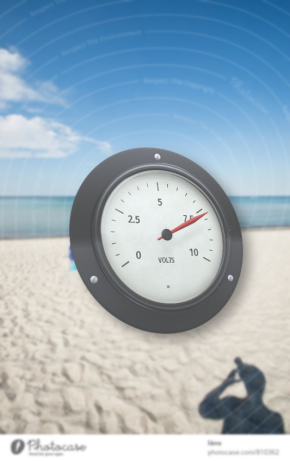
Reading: 7.75 V
